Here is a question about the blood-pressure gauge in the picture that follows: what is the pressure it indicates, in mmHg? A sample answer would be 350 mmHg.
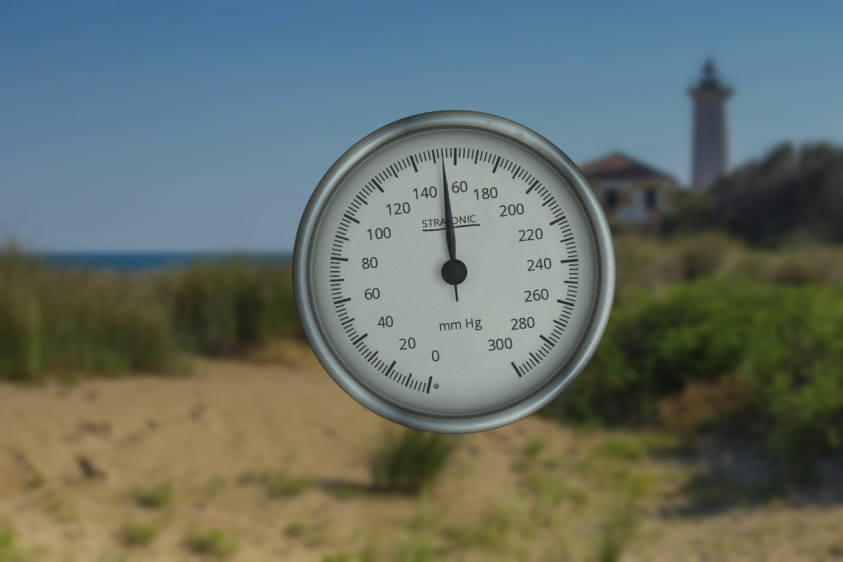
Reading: 154 mmHg
